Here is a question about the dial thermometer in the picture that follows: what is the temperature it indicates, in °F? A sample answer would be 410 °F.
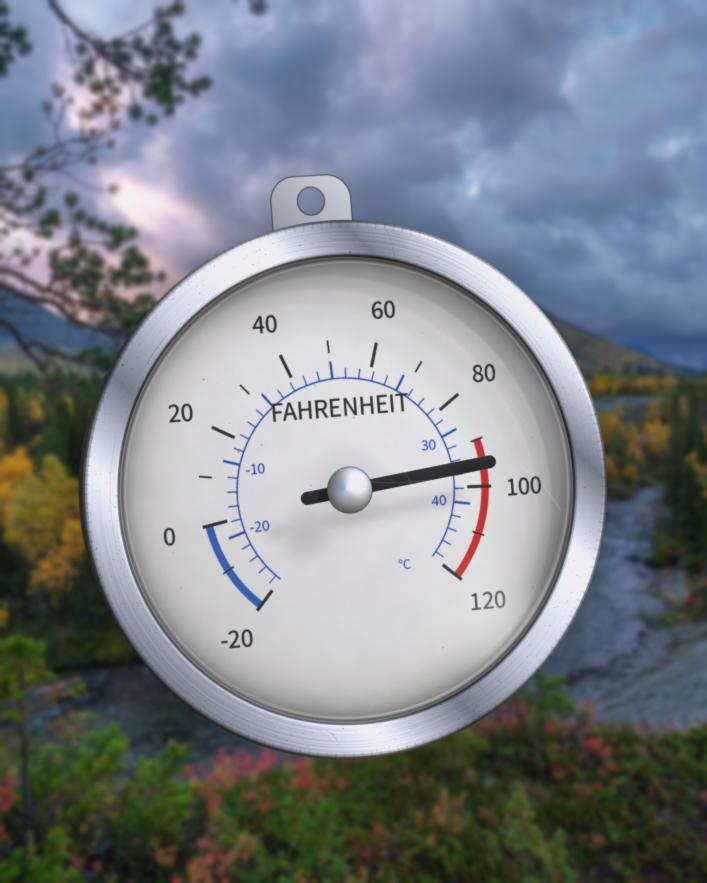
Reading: 95 °F
